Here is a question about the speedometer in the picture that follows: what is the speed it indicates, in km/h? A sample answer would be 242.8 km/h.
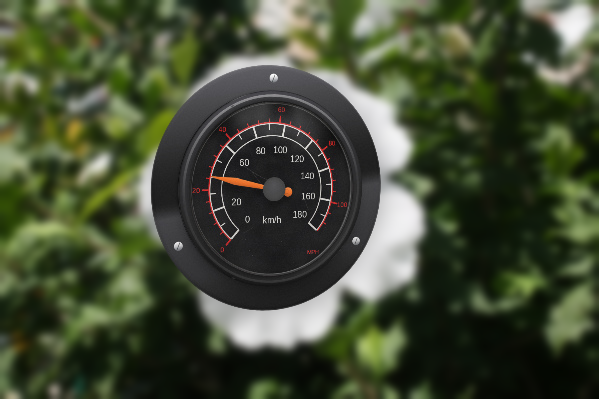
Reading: 40 km/h
